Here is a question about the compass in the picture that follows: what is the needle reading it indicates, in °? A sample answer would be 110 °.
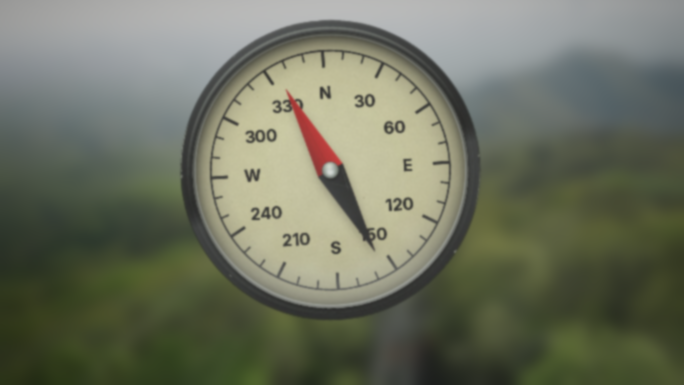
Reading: 335 °
